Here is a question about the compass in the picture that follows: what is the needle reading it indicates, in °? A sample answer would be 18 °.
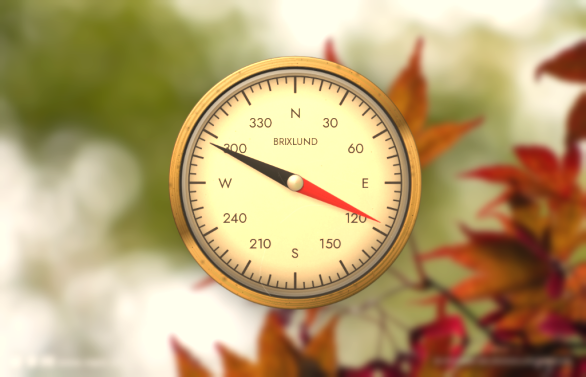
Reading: 115 °
